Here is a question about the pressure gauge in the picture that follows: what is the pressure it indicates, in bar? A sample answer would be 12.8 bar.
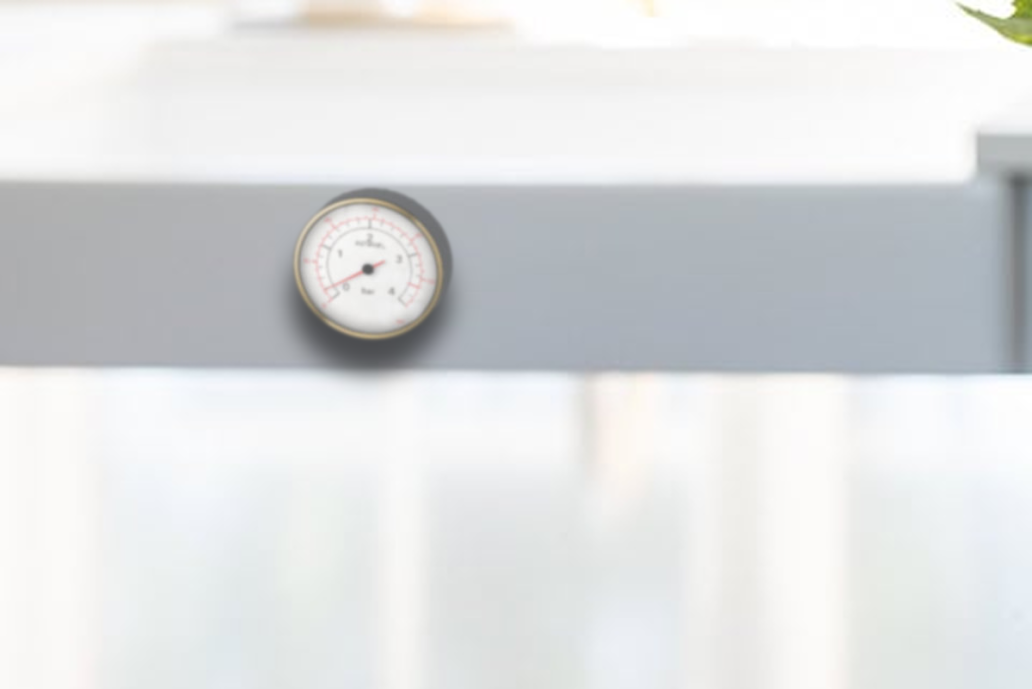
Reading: 0.2 bar
